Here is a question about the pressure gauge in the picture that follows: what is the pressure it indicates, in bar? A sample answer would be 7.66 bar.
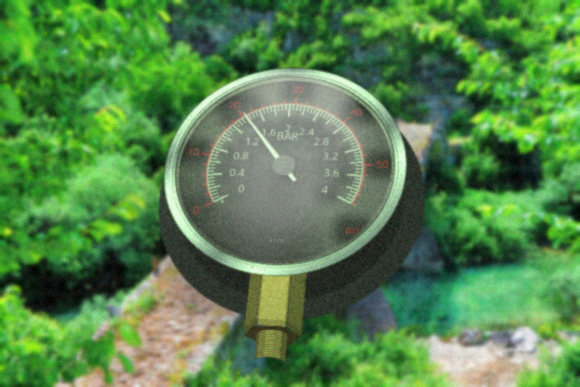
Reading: 1.4 bar
